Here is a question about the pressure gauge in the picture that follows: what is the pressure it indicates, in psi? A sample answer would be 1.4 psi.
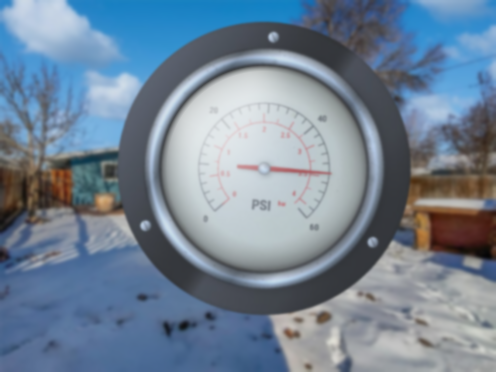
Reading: 50 psi
